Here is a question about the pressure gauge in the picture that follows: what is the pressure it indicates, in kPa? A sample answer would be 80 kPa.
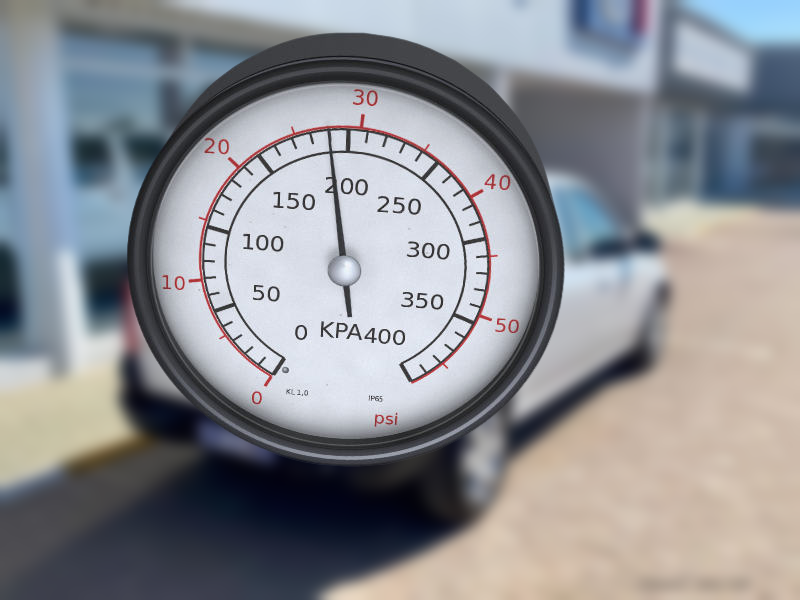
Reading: 190 kPa
